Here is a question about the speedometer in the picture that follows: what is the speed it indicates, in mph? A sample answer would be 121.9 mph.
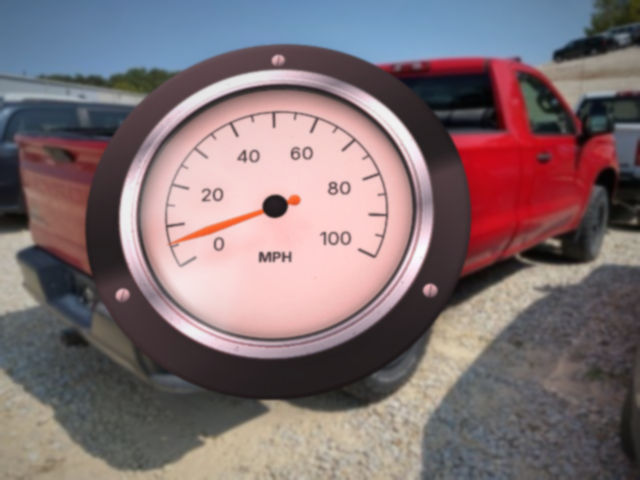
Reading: 5 mph
